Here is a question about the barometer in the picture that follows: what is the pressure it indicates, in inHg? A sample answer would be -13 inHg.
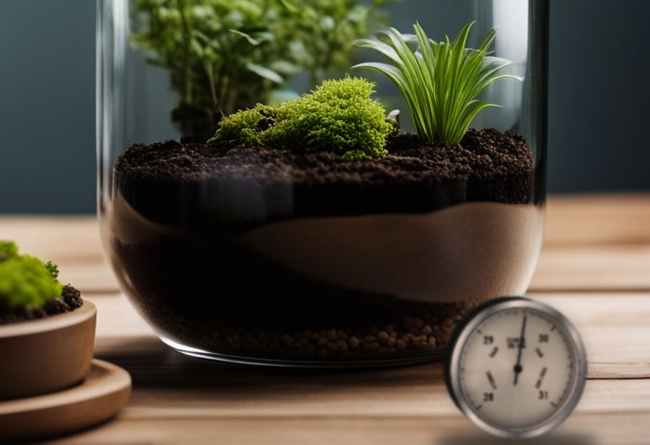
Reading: 29.6 inHg
